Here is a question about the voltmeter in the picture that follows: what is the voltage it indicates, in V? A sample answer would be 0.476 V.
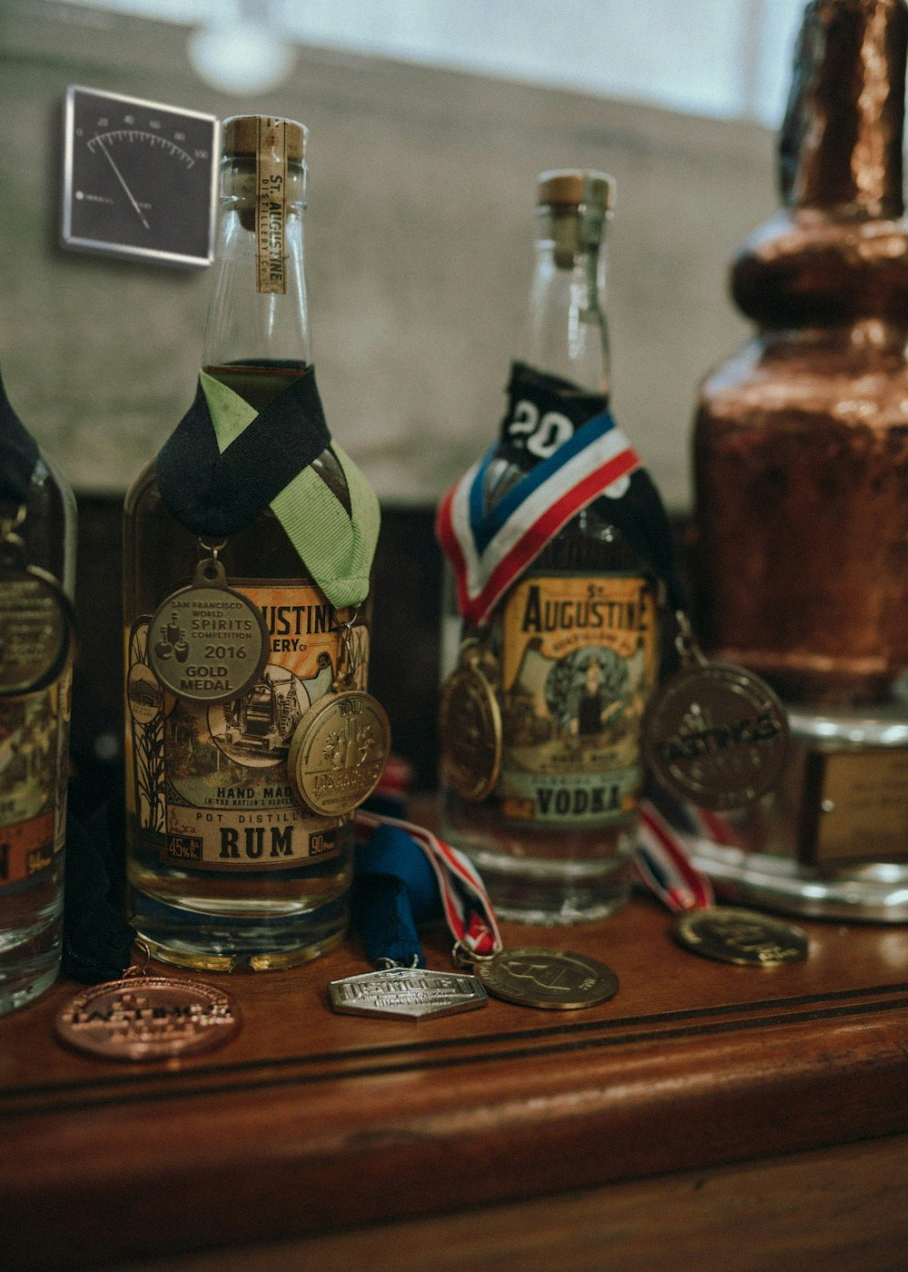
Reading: 10 V
